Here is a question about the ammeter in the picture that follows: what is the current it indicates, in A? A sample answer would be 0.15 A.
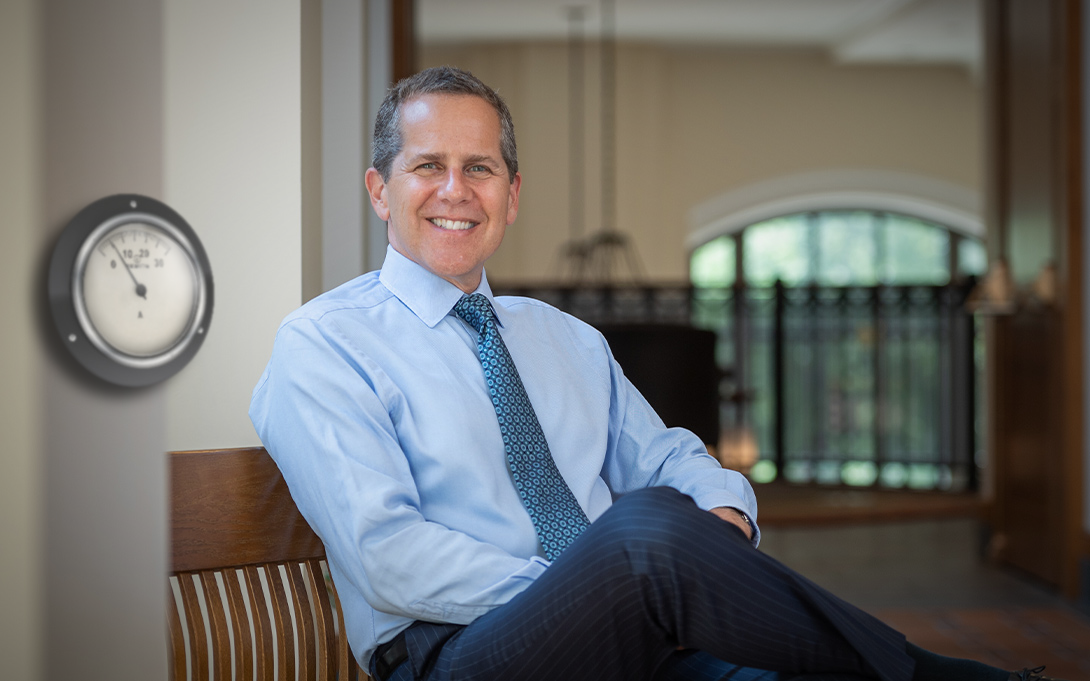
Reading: 5 A
